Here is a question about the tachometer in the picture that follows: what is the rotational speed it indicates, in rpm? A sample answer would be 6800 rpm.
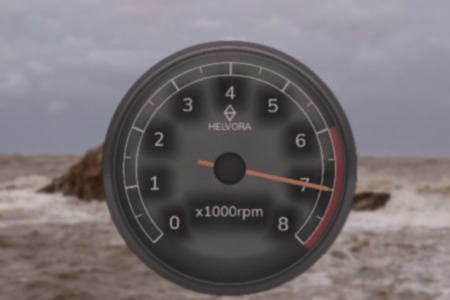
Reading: 7000 rpm
